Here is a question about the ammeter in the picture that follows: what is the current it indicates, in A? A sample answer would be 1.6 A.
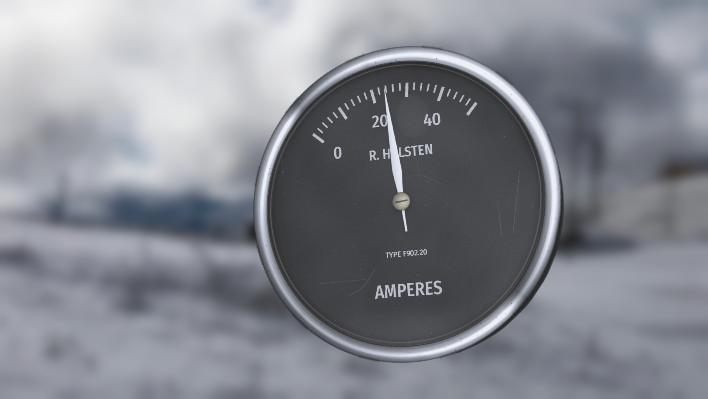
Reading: 24 A
